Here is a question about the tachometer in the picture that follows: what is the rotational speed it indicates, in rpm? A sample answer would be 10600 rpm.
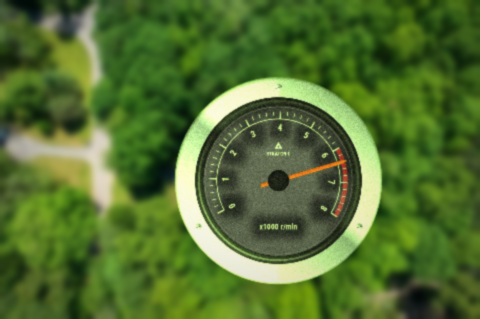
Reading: 6400 rpm
